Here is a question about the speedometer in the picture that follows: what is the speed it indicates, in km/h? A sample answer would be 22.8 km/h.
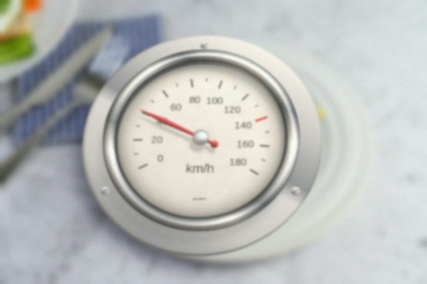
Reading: 40 km/h
